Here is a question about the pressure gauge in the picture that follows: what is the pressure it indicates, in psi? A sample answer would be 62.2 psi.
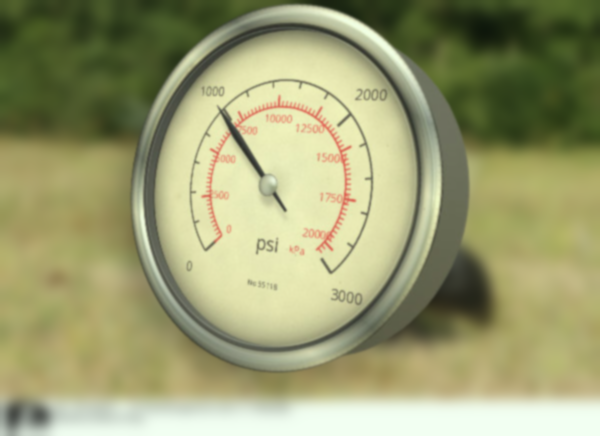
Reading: 1000 psi
